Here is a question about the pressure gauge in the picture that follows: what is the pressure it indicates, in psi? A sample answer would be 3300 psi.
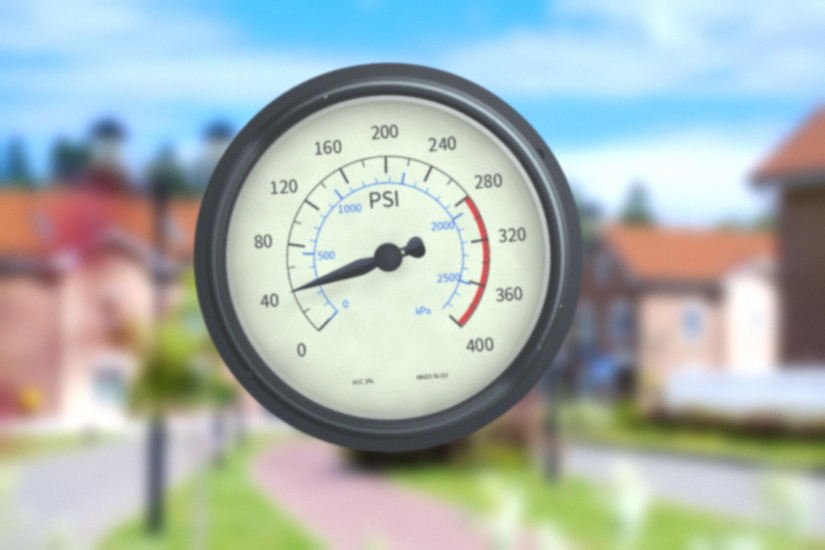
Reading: 40 psi
